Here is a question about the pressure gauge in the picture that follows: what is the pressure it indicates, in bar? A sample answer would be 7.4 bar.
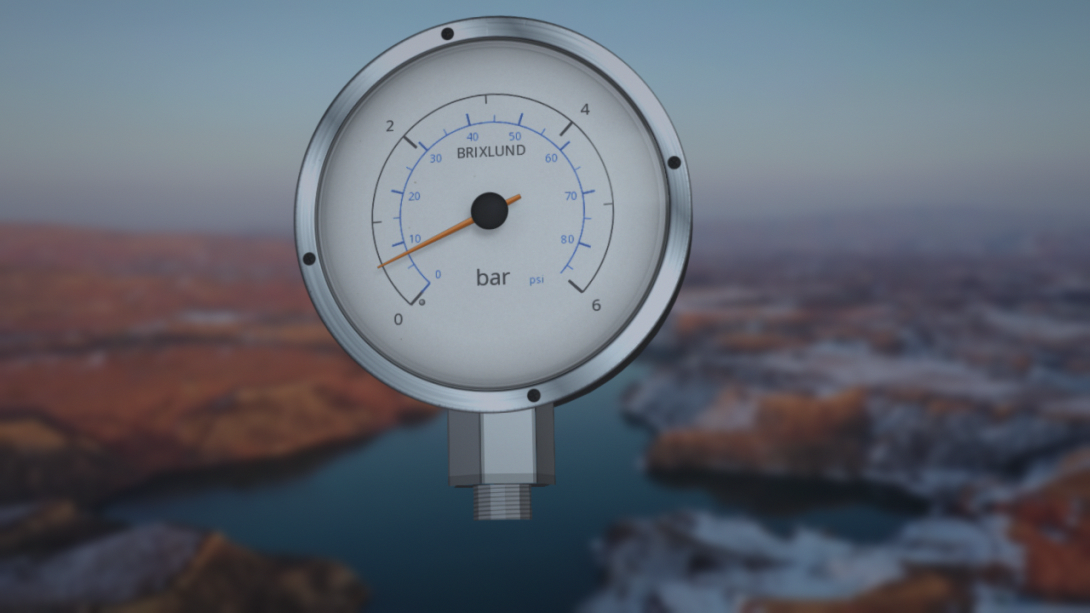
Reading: 0.5 bar
